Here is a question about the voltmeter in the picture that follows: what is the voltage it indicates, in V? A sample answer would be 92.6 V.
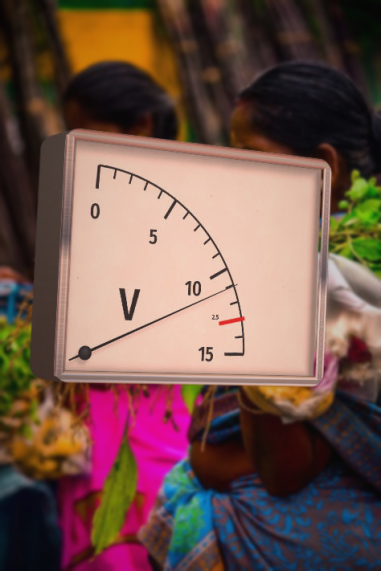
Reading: 11 V
